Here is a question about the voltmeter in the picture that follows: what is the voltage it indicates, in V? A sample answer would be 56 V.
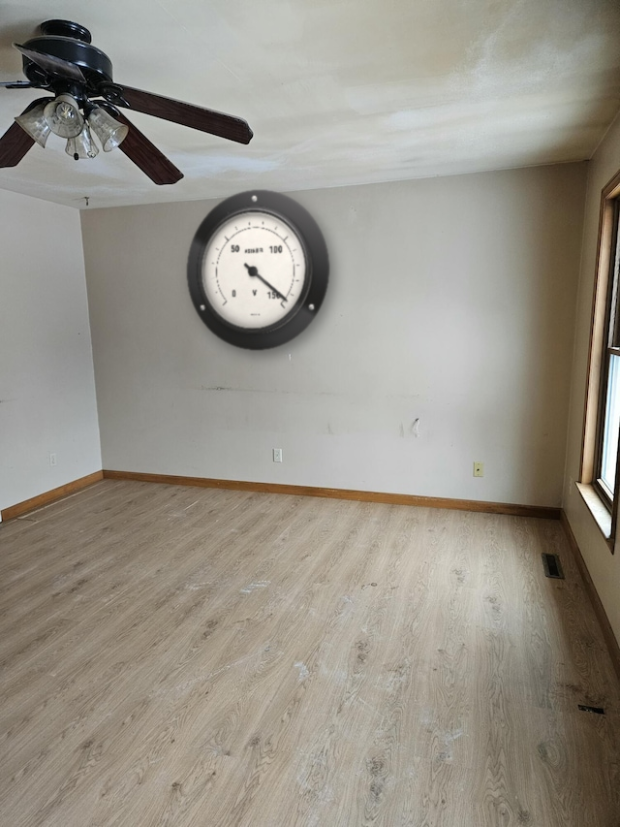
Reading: 145 V
